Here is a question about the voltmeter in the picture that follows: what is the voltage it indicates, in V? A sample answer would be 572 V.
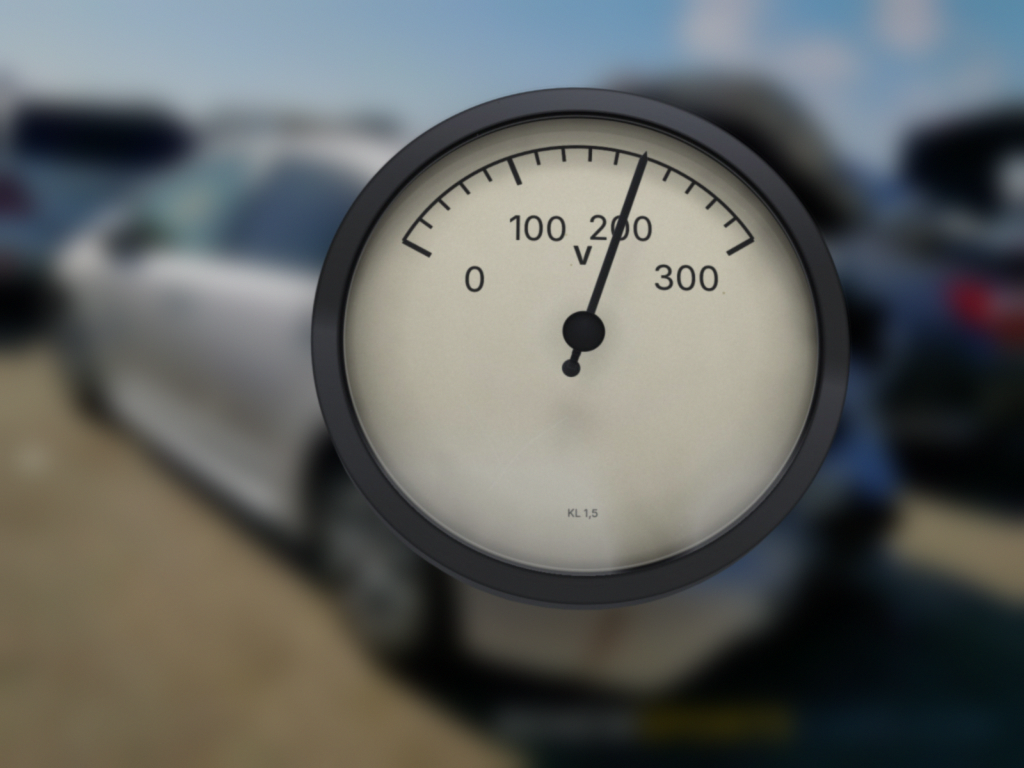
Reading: 200 V
